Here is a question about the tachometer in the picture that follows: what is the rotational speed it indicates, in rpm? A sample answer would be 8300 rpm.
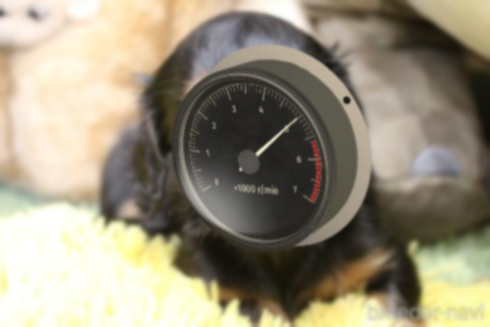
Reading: 5000 rpm
